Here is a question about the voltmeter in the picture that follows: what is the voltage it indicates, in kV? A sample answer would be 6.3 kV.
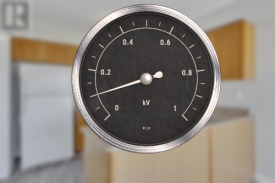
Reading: 0.1 kV
